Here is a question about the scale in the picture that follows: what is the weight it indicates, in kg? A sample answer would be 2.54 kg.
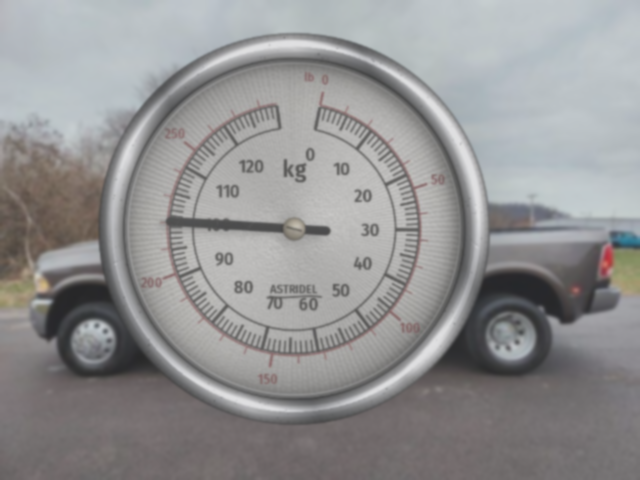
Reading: 100 kg
